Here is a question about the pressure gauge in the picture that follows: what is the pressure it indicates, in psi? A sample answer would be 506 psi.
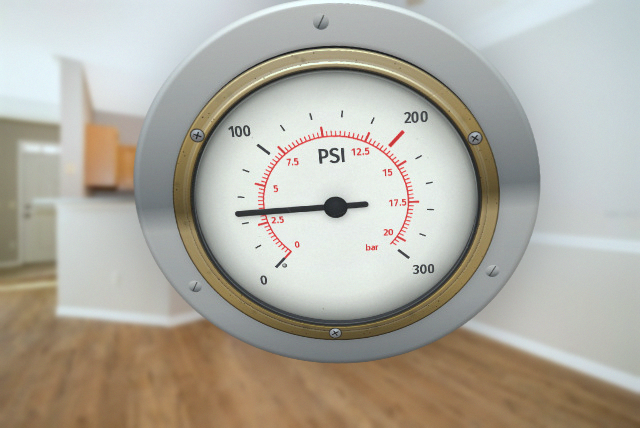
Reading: 50 psi
